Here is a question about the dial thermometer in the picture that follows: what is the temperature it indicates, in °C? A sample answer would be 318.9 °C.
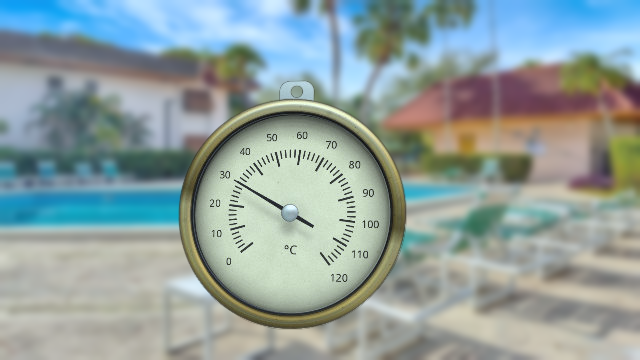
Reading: 30 °C
